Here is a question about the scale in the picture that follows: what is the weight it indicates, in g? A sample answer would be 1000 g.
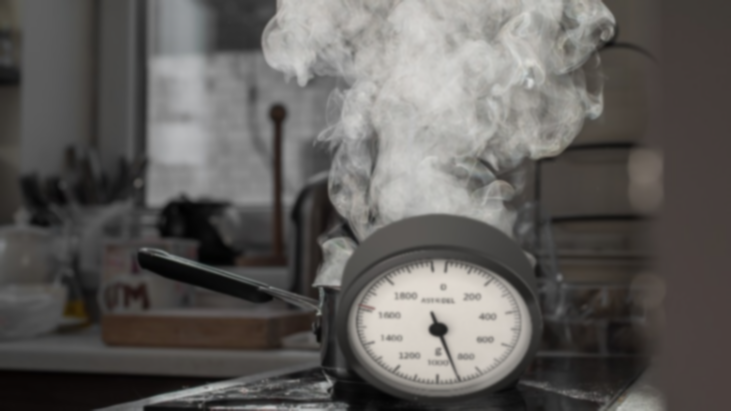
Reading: 900 g
